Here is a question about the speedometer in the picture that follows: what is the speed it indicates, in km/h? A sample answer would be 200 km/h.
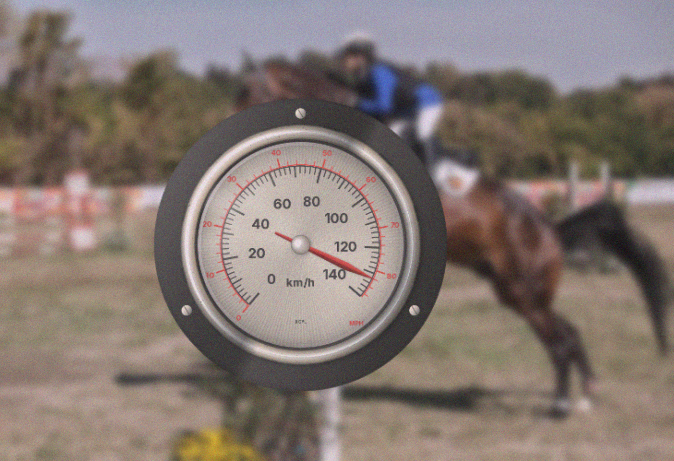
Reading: 132 km/h
